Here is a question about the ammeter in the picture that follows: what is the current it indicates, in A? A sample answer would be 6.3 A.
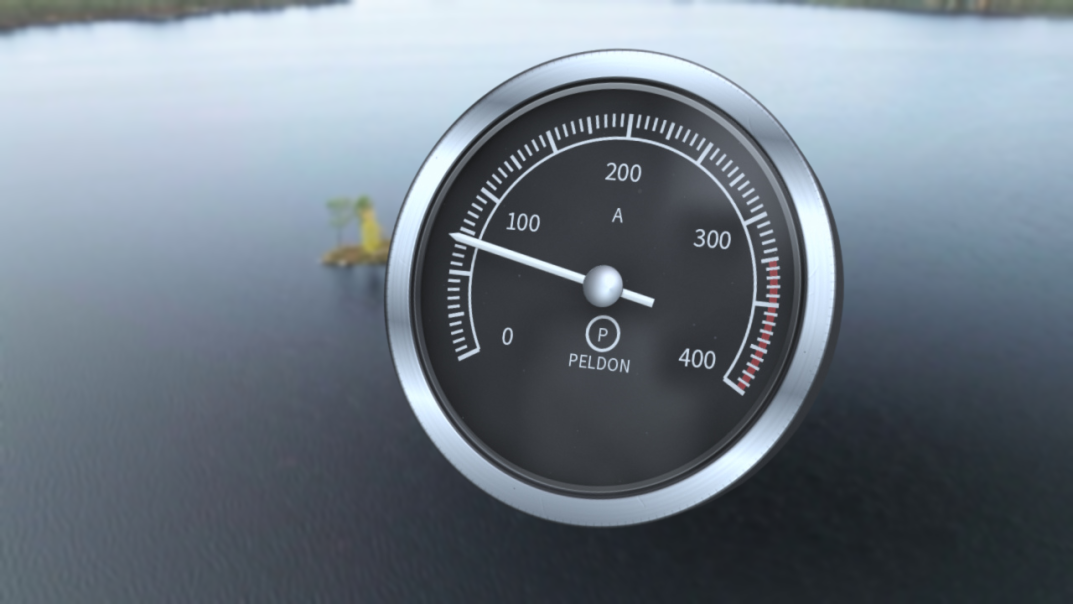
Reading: 70 A
